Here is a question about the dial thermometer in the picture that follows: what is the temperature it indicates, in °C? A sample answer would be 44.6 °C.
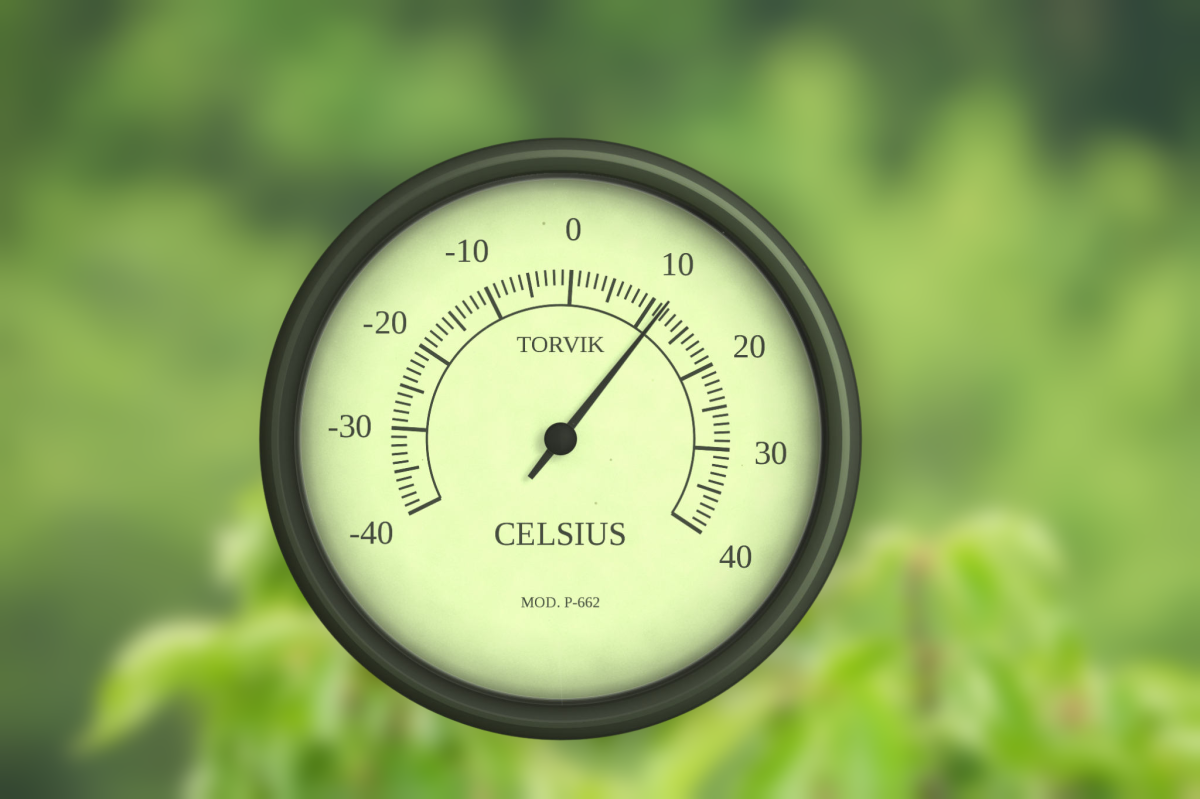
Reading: 11.5 °C
